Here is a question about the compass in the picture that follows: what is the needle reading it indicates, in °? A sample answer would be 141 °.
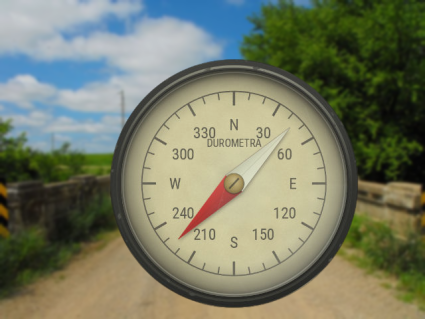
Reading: 225 °
